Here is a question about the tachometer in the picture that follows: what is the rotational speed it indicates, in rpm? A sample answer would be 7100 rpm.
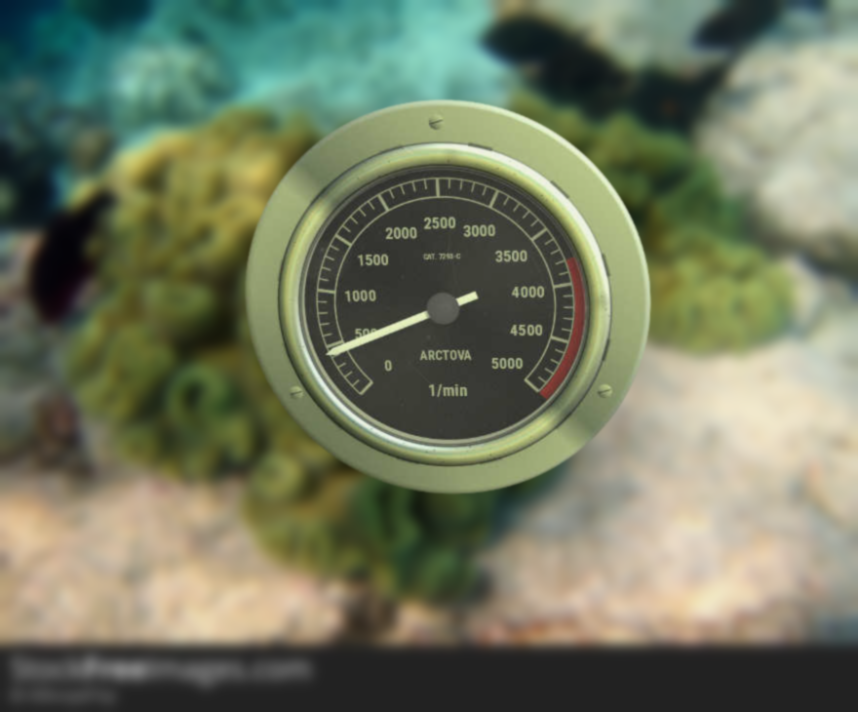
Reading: 450 rpm
